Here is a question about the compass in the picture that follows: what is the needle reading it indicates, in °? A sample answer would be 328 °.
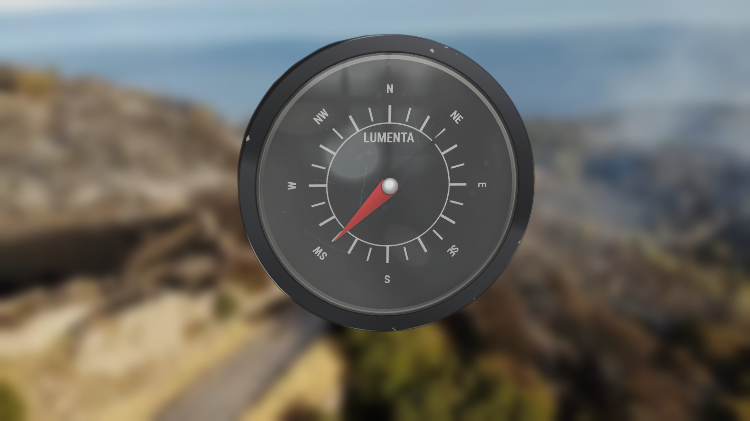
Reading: 225 °
